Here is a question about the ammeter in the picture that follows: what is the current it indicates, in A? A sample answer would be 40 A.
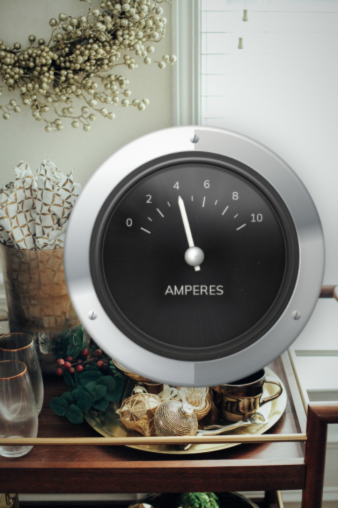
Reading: 4 A
